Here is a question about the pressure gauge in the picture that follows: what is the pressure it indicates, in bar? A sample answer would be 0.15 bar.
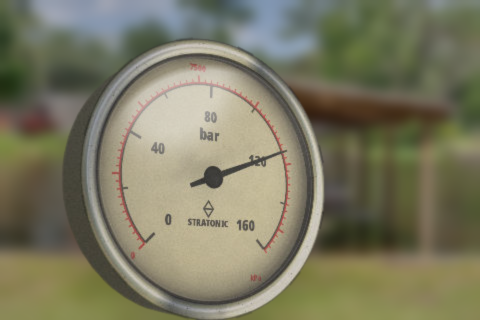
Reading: 120 bar
